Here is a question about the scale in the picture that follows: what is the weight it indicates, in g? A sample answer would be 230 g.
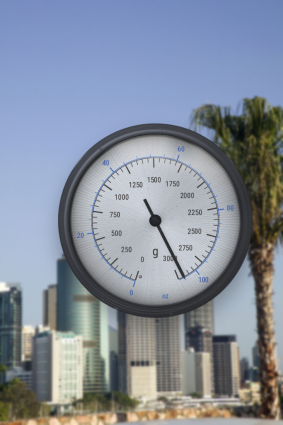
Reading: 2950 g
